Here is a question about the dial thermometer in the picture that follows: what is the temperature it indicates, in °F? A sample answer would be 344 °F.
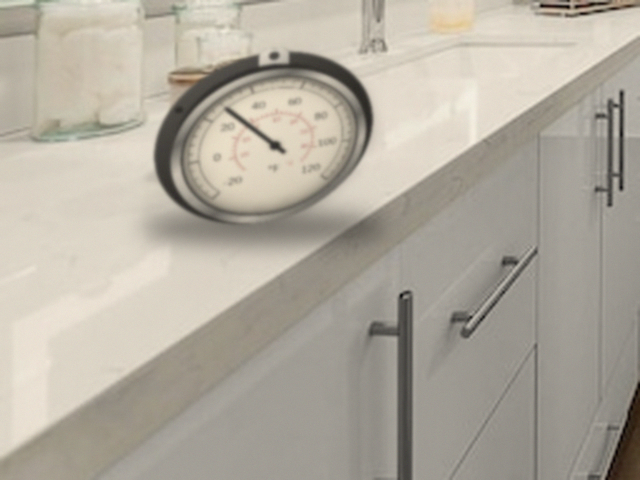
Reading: 28 °F
